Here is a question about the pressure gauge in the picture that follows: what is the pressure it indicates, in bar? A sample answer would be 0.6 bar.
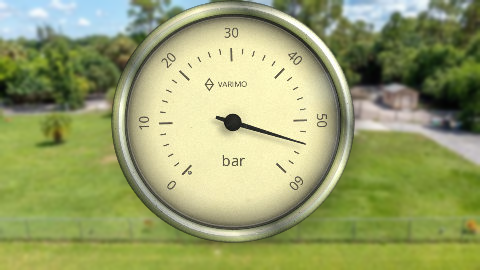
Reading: 54 bar
